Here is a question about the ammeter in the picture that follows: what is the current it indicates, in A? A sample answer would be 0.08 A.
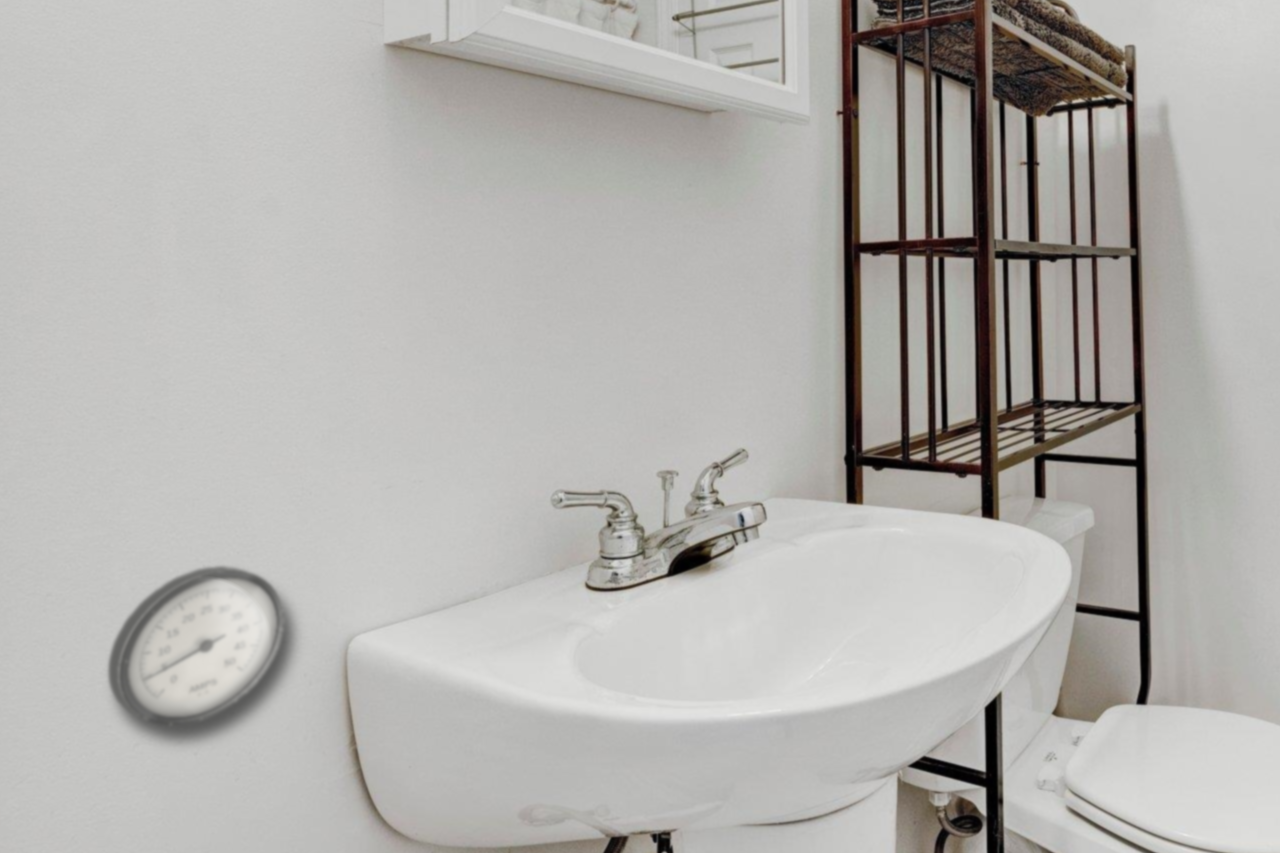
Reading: 5 A
